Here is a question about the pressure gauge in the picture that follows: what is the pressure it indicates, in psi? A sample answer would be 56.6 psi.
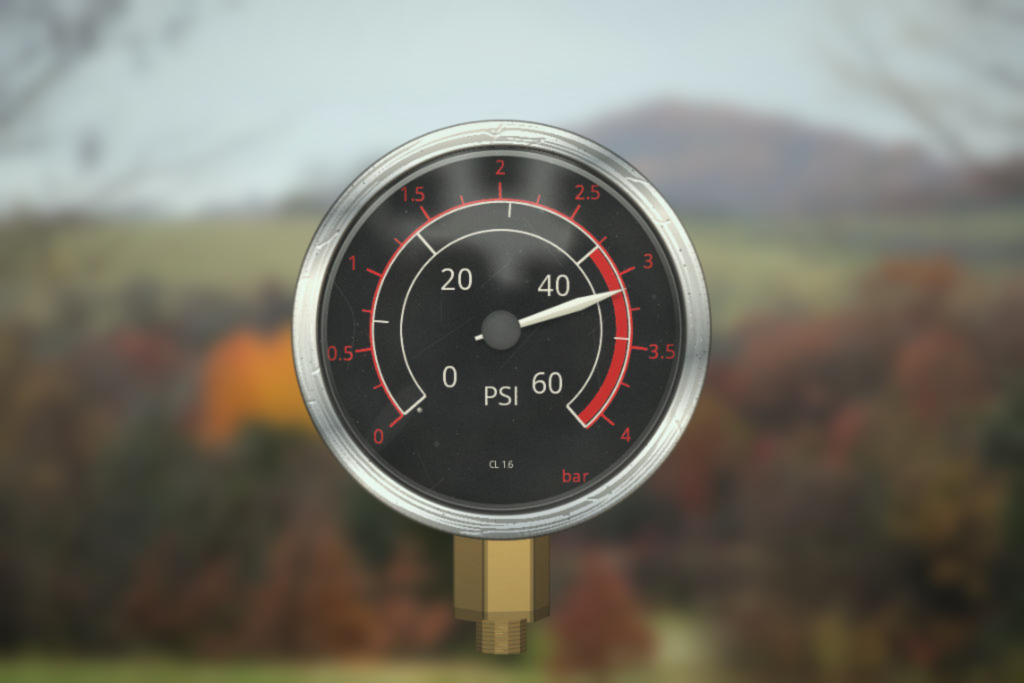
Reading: 45 psi
